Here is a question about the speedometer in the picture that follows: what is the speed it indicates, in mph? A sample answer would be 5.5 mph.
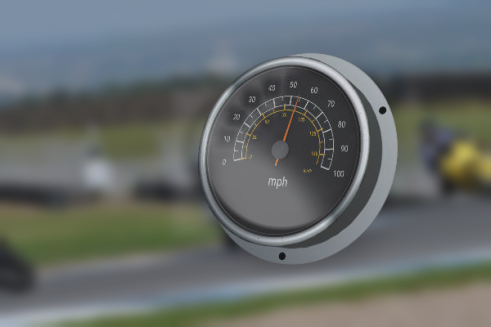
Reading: 55 mph
